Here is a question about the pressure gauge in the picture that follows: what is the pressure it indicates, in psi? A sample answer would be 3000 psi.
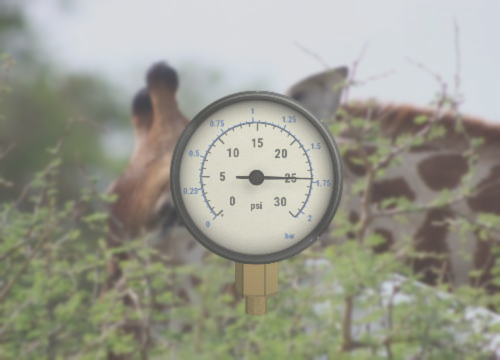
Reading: 25 psi
